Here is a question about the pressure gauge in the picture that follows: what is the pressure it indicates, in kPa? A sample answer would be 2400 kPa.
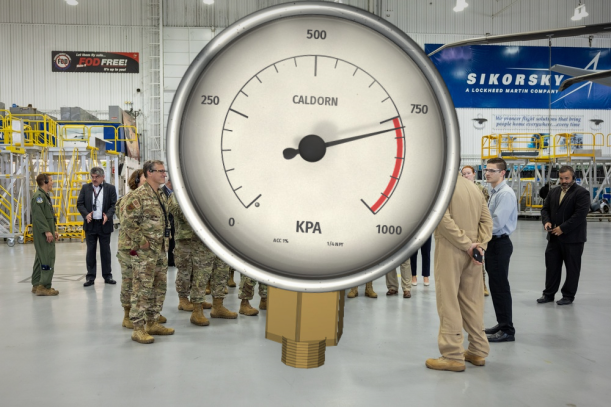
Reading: 775 kPa
